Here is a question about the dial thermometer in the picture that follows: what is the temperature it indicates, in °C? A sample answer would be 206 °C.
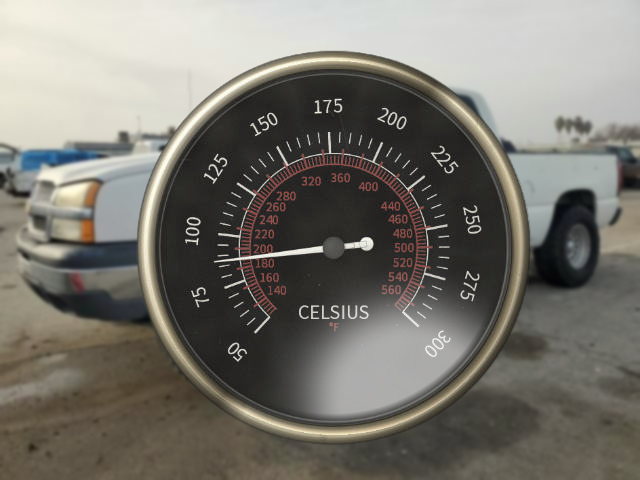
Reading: 87.5 °C
